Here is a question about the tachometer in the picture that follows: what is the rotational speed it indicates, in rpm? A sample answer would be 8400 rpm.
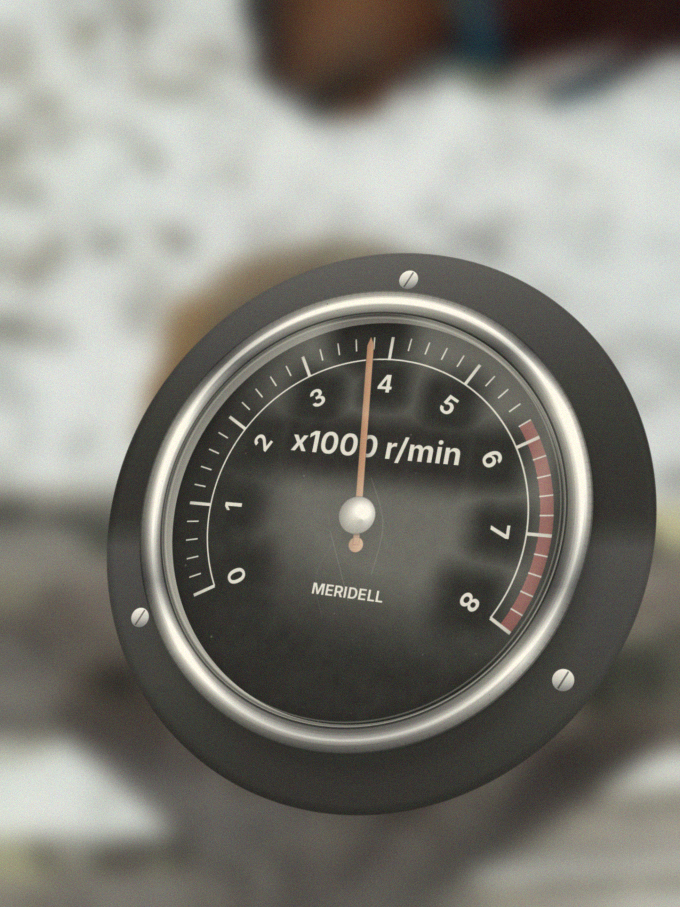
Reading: 3800 rpm
